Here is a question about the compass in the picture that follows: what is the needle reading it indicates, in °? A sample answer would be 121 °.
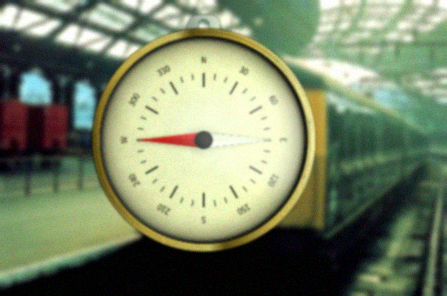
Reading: 270 °
